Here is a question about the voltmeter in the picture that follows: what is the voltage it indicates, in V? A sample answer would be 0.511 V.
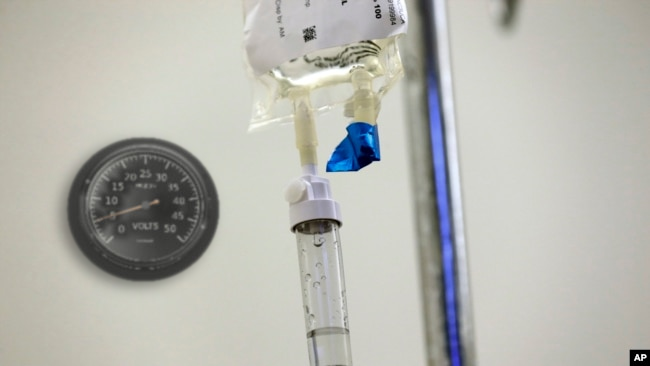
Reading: 5 V
